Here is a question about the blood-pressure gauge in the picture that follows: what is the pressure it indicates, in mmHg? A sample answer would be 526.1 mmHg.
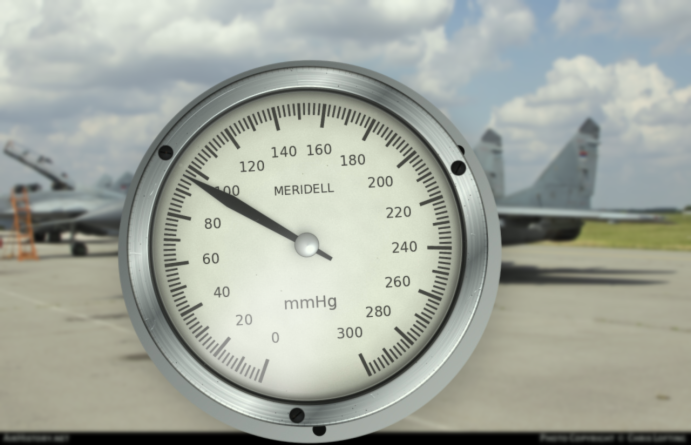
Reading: 96 mmHg
